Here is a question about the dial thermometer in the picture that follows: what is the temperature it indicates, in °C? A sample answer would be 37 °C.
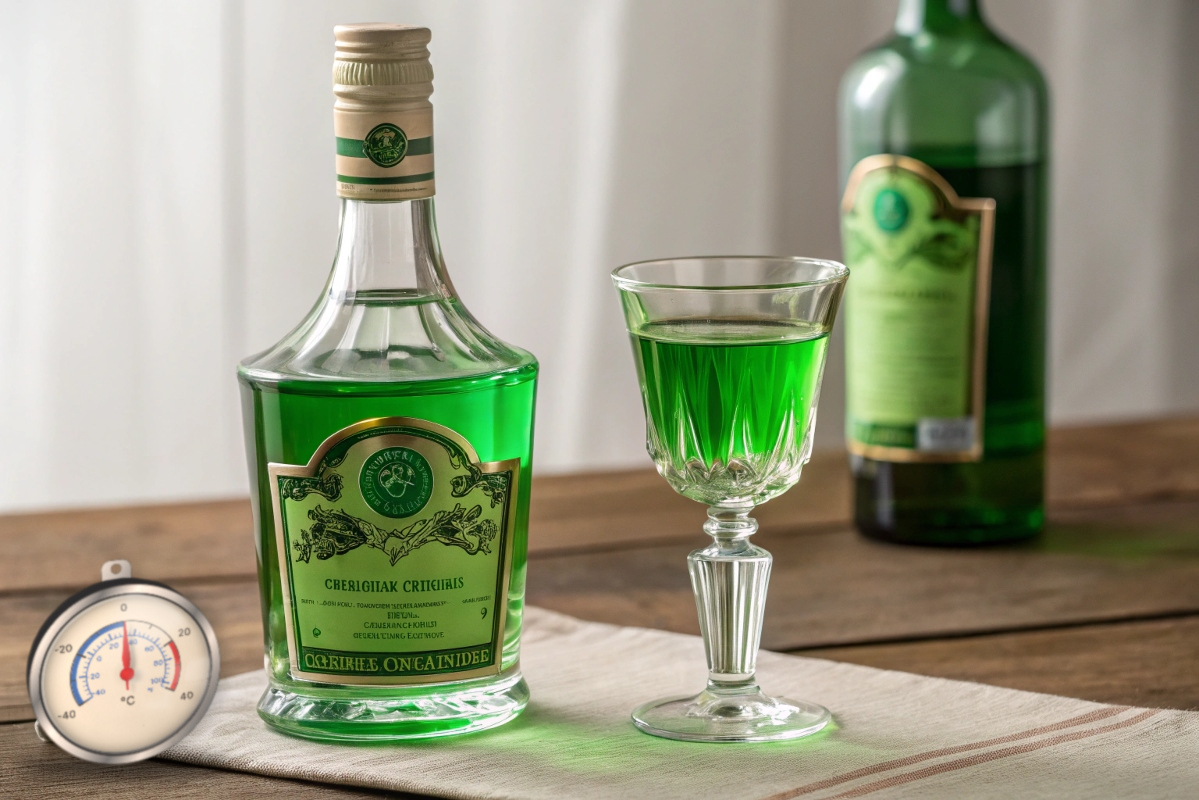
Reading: 0 °C
